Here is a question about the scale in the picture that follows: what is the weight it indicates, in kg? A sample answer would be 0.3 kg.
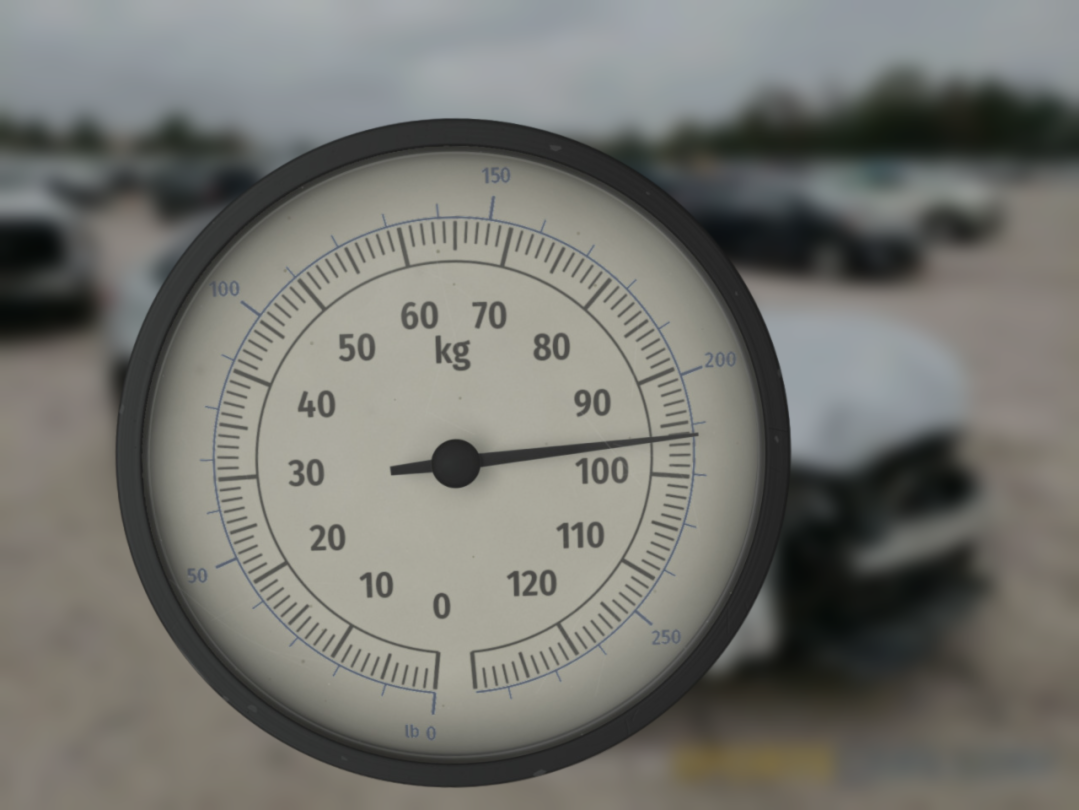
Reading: 96 kg
